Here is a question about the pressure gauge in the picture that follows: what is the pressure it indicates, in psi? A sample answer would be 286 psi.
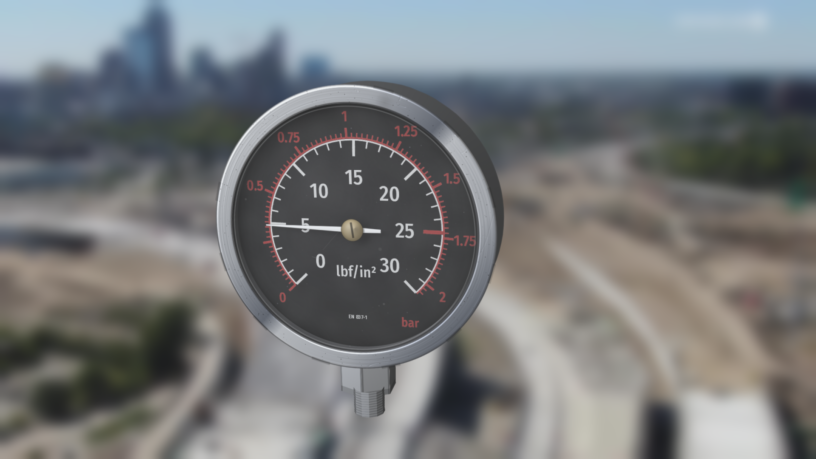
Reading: 5 psi
